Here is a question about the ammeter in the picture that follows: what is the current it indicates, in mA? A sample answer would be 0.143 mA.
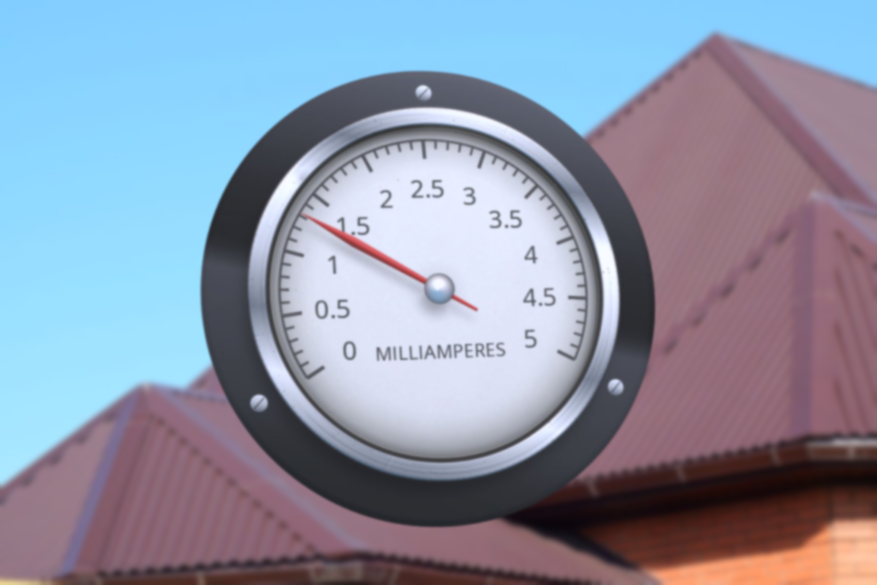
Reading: 1.3 mA
